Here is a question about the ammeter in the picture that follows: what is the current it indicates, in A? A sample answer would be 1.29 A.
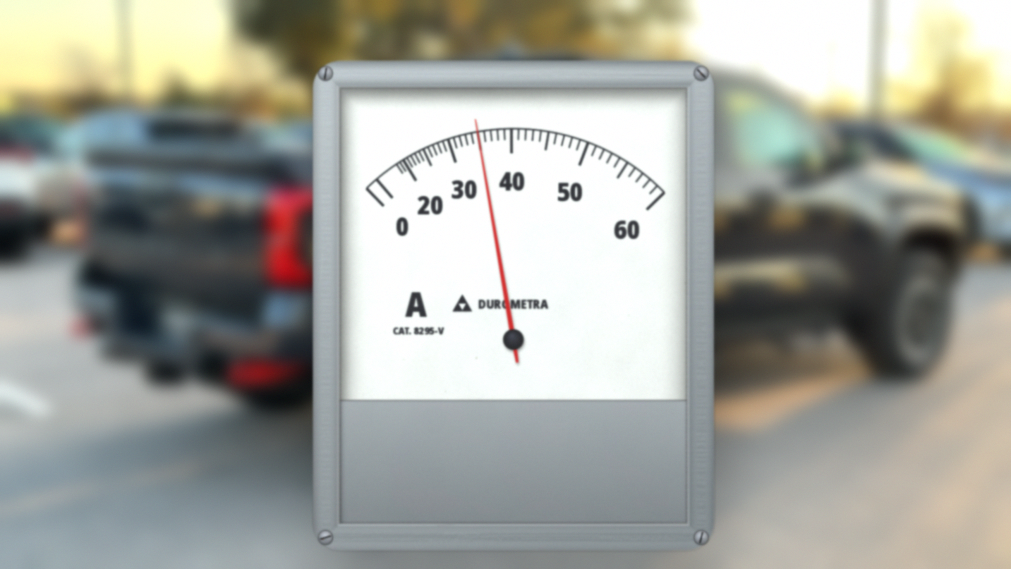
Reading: 35 A
